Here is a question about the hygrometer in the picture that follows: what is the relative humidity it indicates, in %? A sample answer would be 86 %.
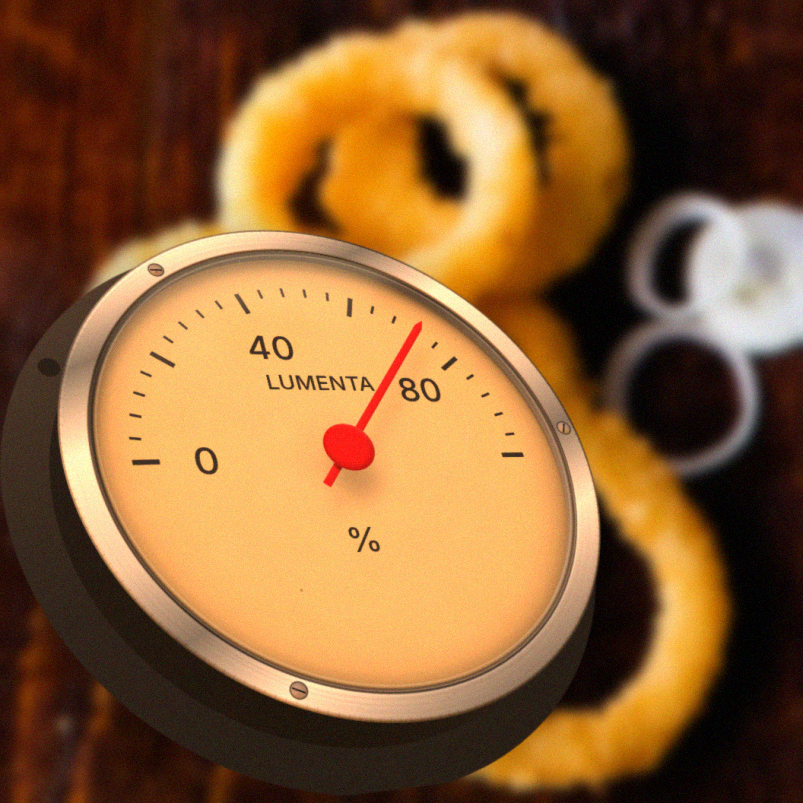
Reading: 72 %
